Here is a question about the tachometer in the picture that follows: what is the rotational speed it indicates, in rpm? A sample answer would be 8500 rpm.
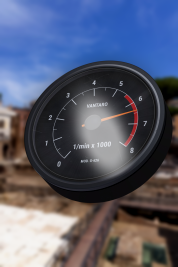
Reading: 6500 rpm
